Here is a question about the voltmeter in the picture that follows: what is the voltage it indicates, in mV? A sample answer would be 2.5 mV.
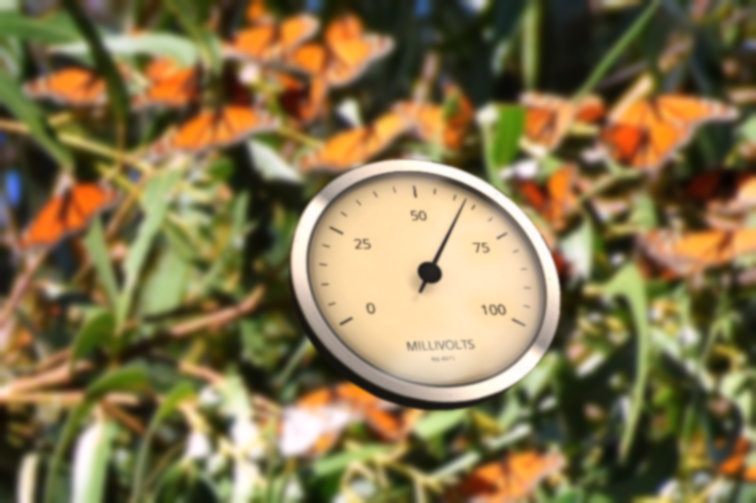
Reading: 62.5 mV
